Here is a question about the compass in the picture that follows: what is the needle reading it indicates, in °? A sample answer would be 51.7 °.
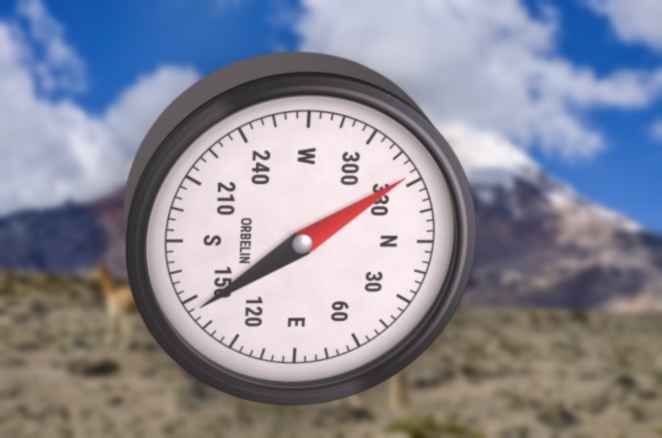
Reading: 325 °
